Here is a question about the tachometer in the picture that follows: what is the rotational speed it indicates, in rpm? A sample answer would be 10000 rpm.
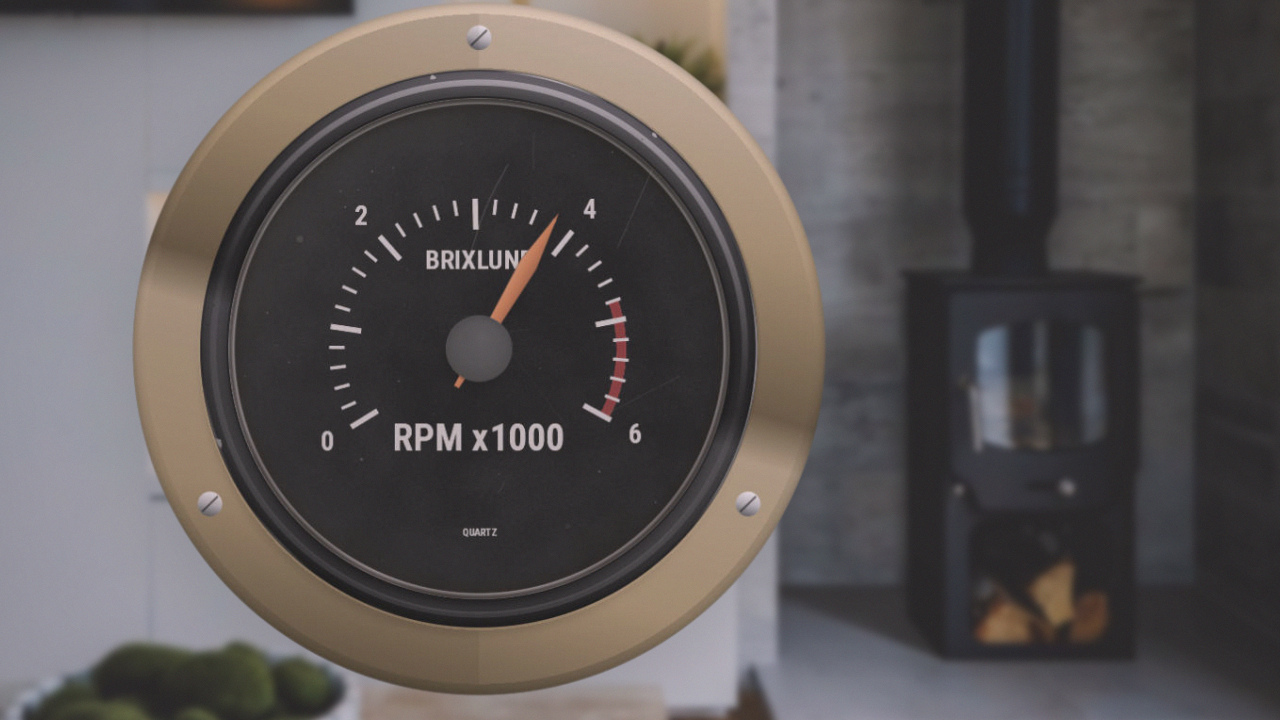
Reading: 3800 rpm
